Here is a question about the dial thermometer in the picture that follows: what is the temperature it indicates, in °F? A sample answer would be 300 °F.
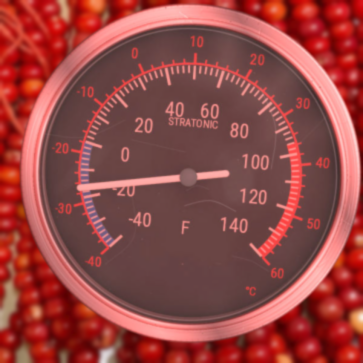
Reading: -16 °F
